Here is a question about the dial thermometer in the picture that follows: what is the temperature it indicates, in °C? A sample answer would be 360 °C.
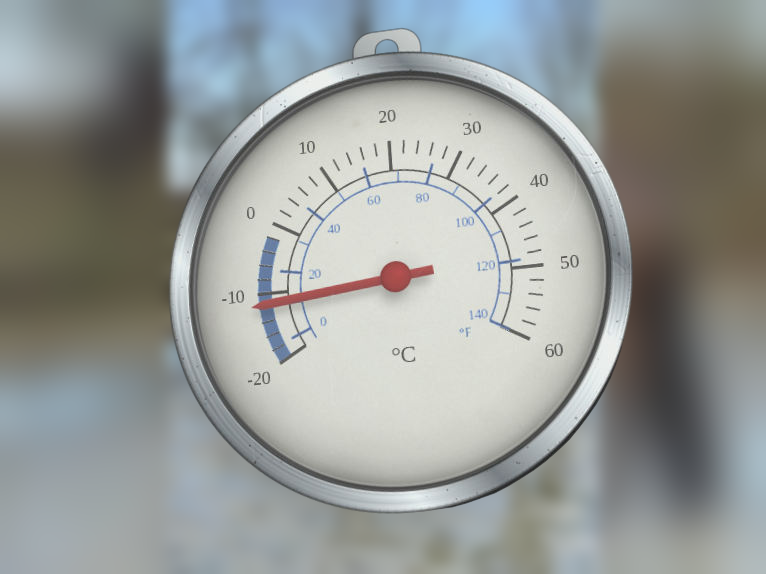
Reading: -12 °C
